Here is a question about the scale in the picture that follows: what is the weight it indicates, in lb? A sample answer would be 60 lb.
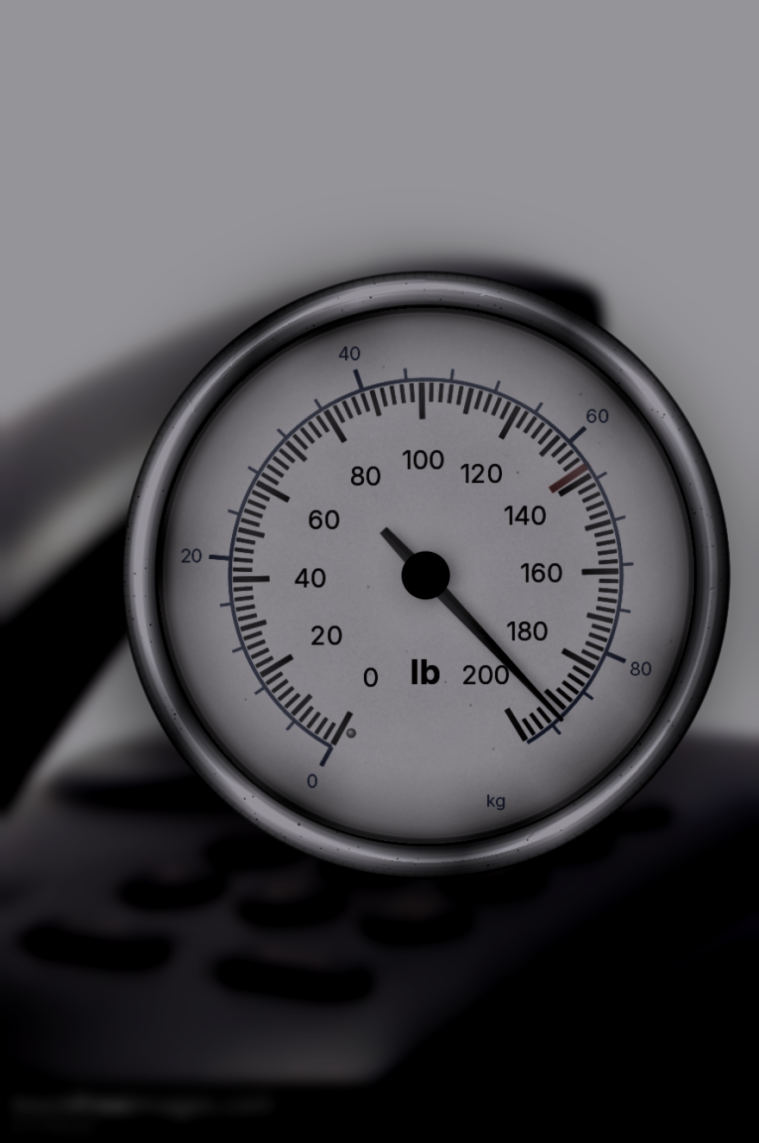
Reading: 192 lb
